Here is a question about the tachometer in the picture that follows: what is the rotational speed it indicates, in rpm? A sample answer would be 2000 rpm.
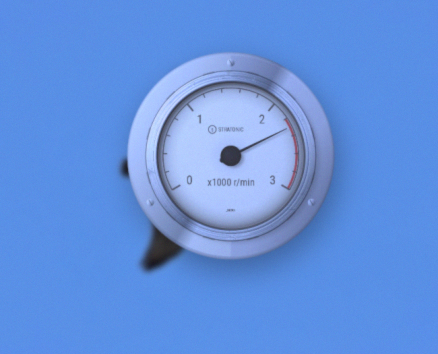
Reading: 2300 rpm
